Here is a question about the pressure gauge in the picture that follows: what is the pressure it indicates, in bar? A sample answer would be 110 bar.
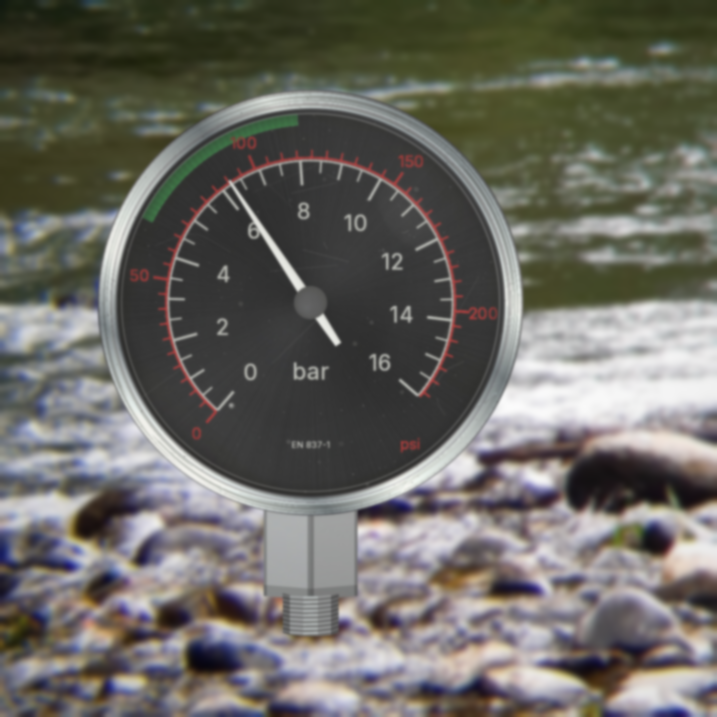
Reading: 6.25 bar
